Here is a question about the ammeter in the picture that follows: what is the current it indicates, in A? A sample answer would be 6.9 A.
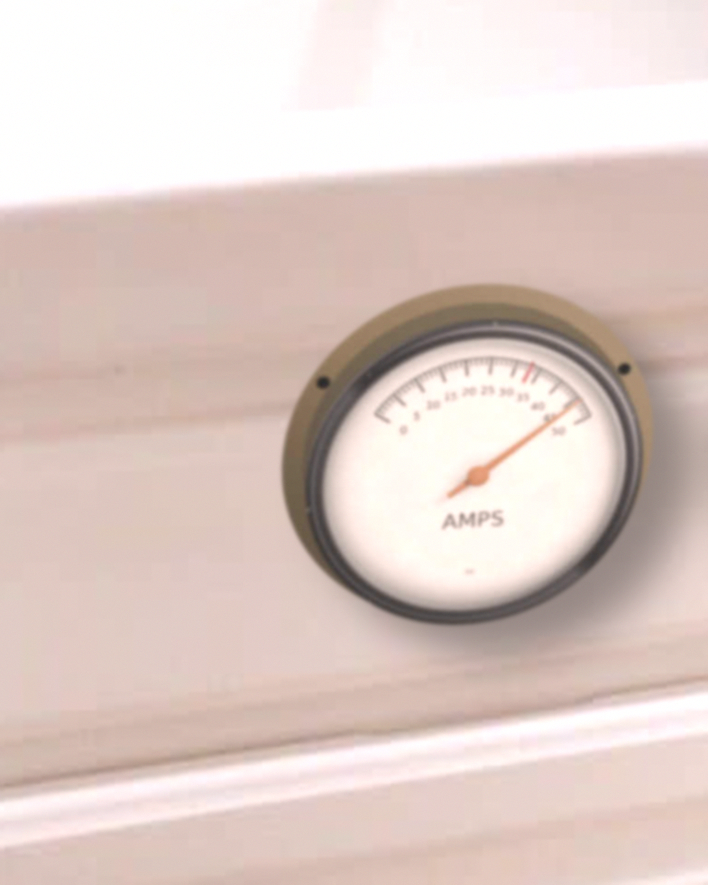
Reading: 45 A
